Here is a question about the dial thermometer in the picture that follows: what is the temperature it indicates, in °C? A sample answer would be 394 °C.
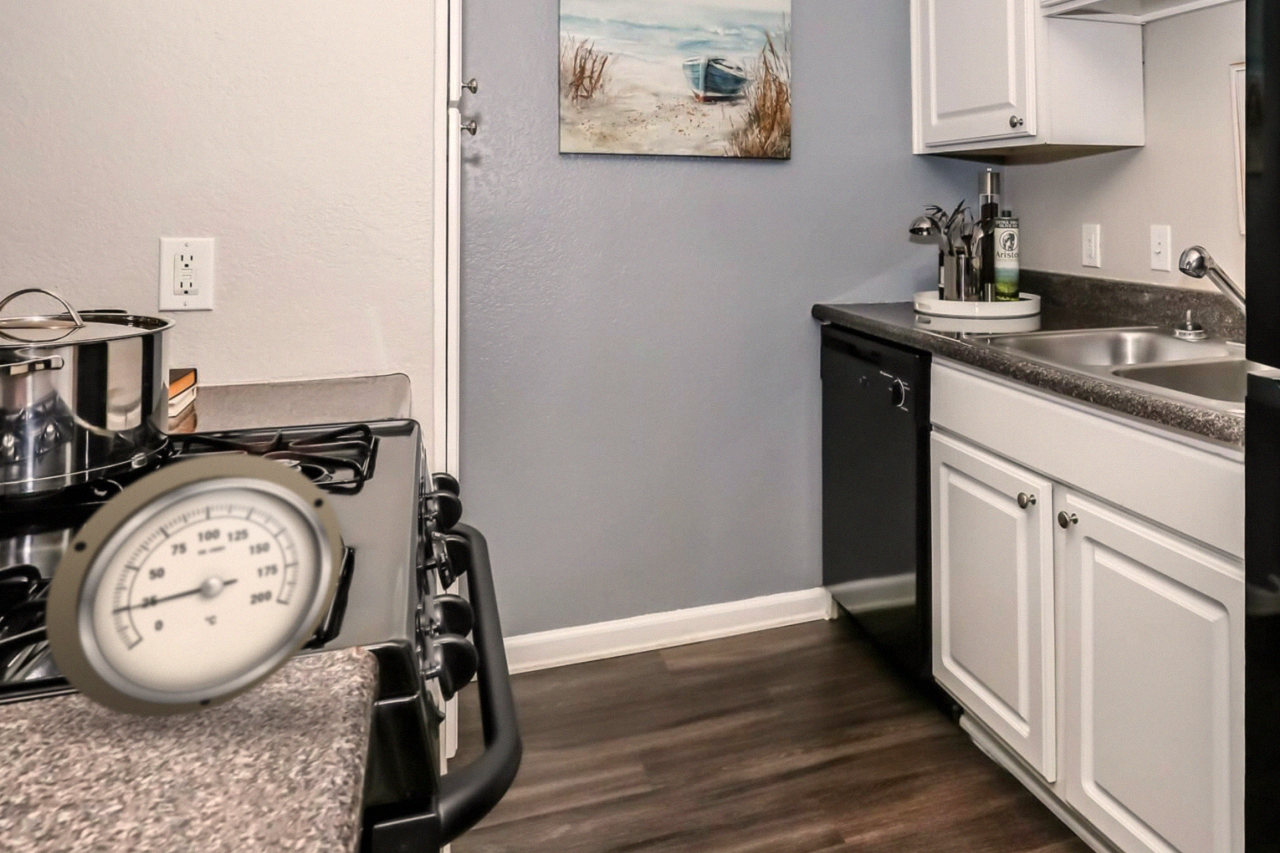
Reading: 25 °C
